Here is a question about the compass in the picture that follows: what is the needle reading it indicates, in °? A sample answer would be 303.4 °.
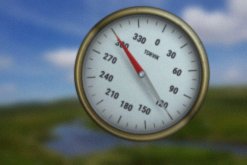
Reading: 300 °
